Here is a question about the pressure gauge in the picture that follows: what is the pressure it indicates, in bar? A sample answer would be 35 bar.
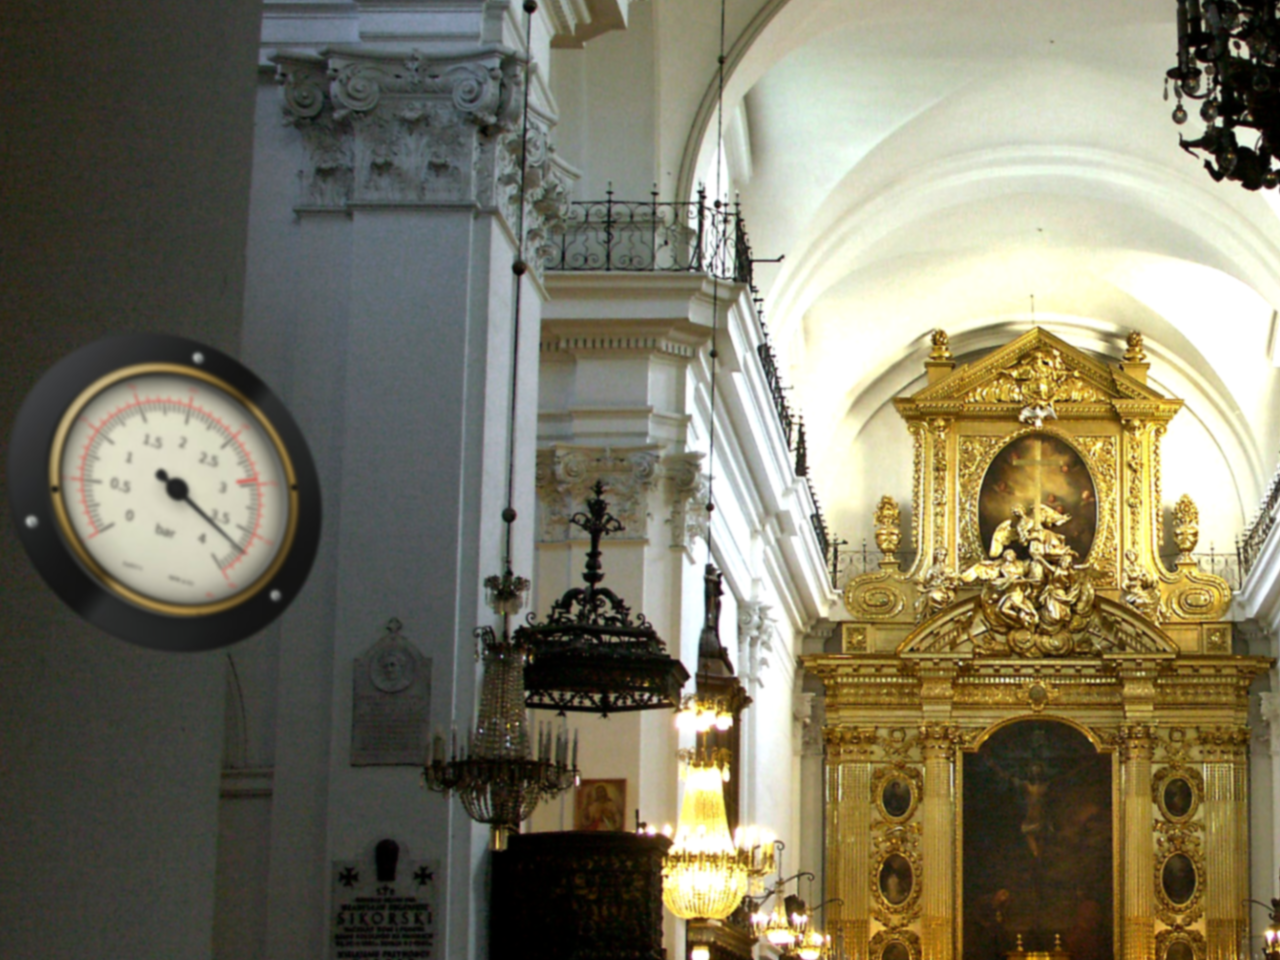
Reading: 3.75 bar
